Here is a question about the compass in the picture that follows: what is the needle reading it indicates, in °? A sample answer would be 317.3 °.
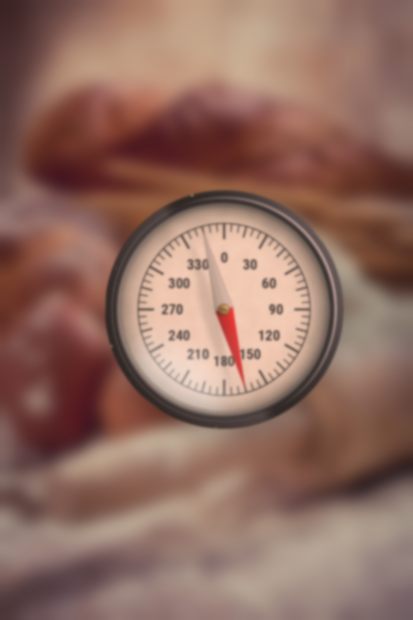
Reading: 165 °
